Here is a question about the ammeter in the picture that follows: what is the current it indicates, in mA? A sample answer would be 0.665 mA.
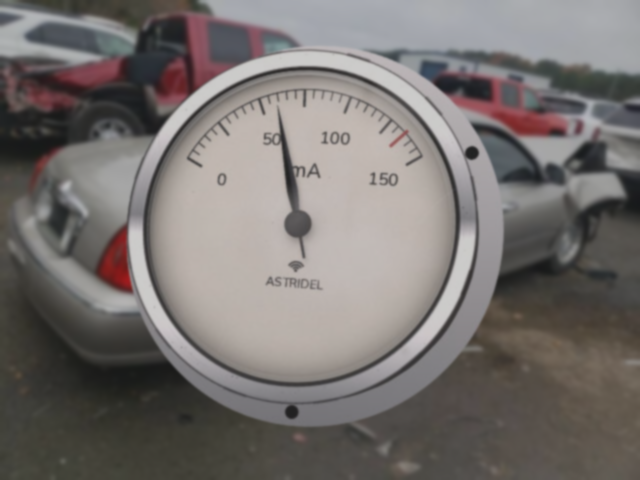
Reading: 60 mA
